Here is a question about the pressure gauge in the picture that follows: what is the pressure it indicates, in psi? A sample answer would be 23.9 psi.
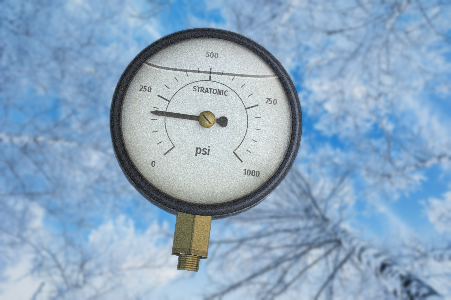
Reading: 175 psi
